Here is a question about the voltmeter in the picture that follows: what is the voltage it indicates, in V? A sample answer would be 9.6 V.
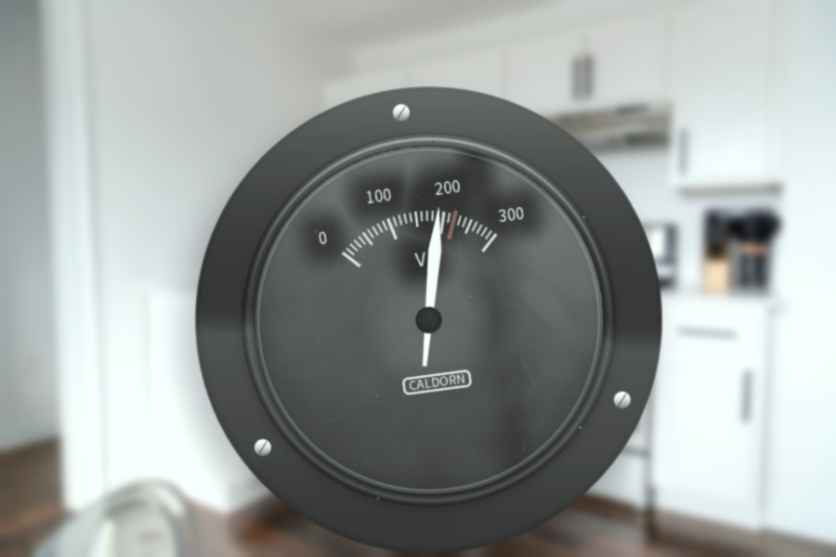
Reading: 190 V
